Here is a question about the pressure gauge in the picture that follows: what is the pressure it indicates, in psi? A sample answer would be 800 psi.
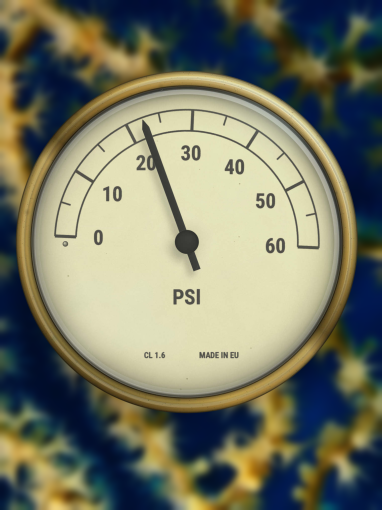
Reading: 22.5 psi
